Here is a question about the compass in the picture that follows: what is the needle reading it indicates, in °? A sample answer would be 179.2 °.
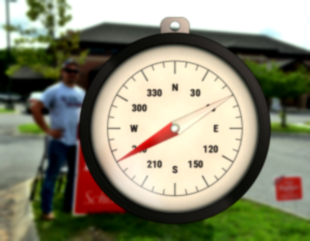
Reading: 240 °
